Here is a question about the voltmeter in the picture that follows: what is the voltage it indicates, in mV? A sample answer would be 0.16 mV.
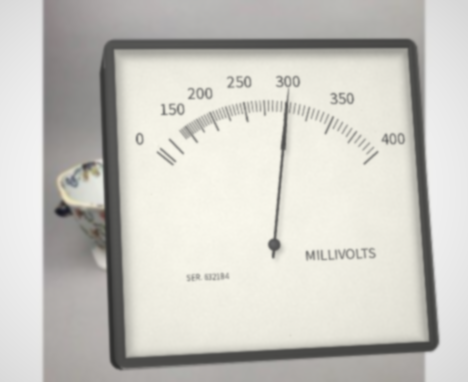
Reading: 300 mV
